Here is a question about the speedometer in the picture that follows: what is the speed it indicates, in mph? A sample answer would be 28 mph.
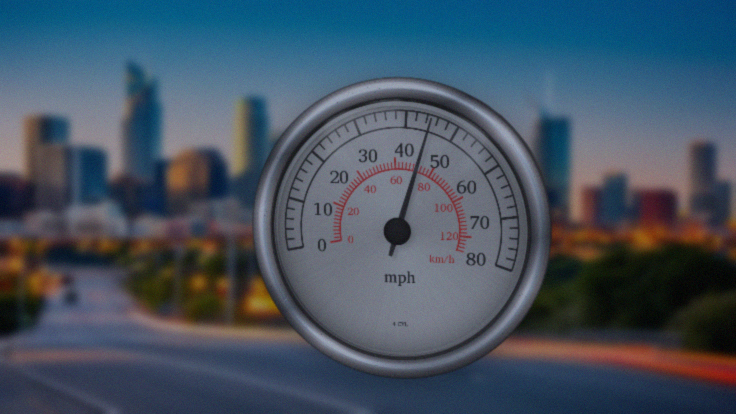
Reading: 45 mph
